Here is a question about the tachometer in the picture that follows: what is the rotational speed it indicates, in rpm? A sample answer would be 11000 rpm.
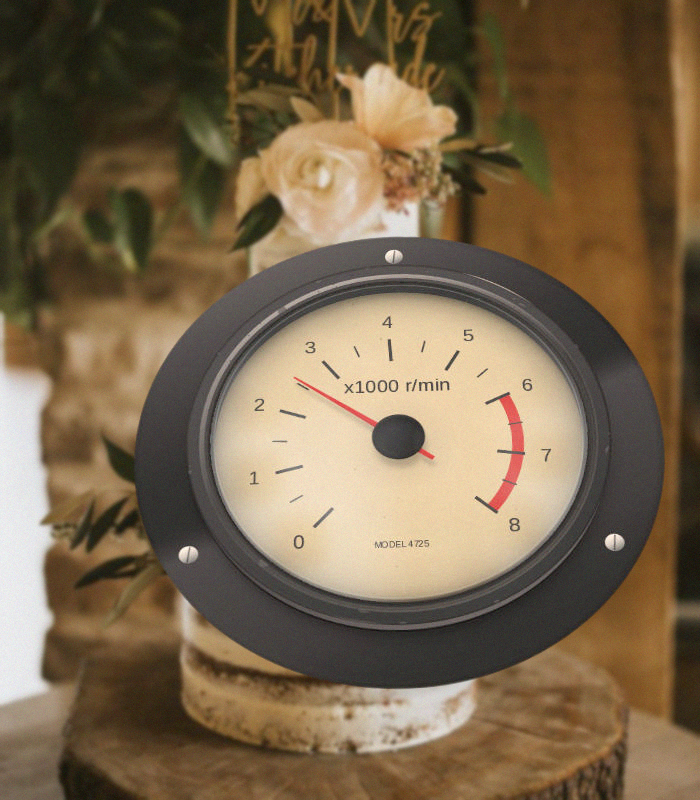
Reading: 2500 rpm
